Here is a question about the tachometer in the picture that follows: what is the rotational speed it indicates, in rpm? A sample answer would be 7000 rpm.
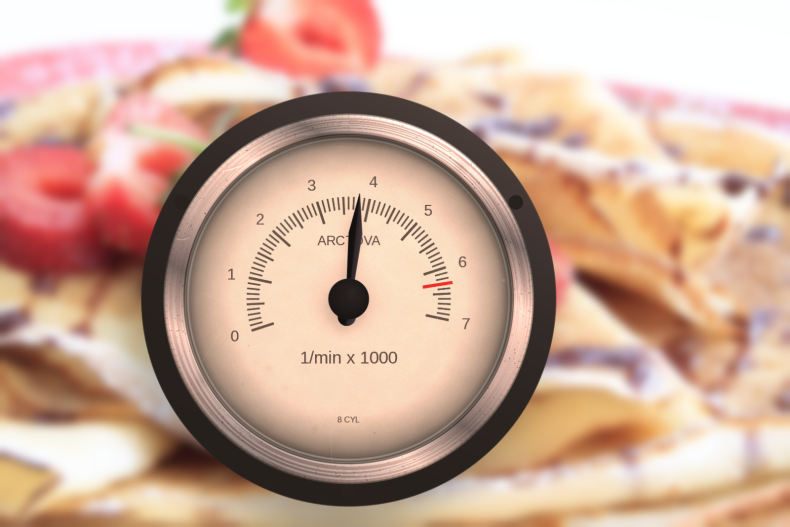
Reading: 3800 rpm
